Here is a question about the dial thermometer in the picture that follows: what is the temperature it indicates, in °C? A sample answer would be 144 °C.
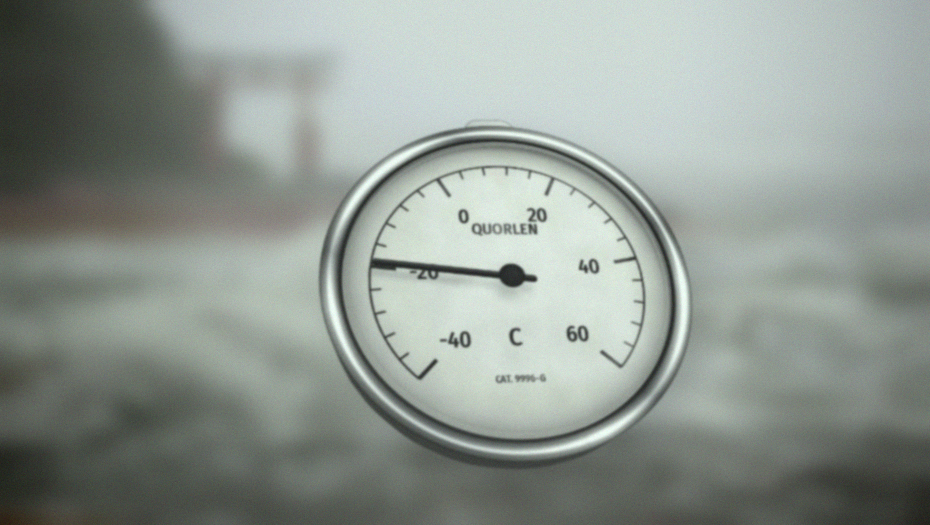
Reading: -20 °C
